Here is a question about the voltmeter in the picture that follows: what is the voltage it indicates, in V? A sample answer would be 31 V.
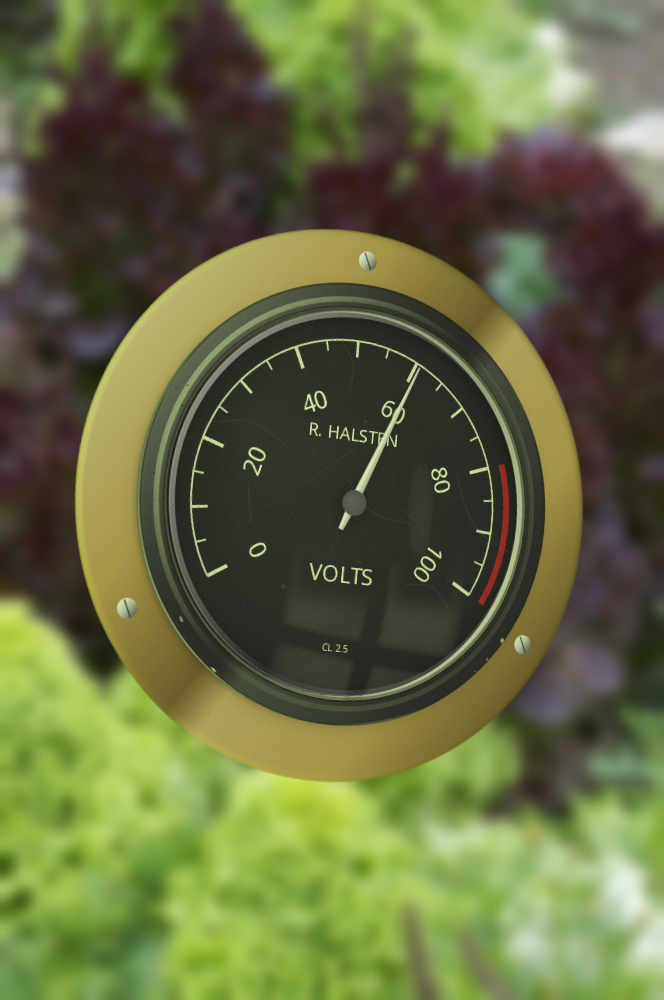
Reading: 60 V
